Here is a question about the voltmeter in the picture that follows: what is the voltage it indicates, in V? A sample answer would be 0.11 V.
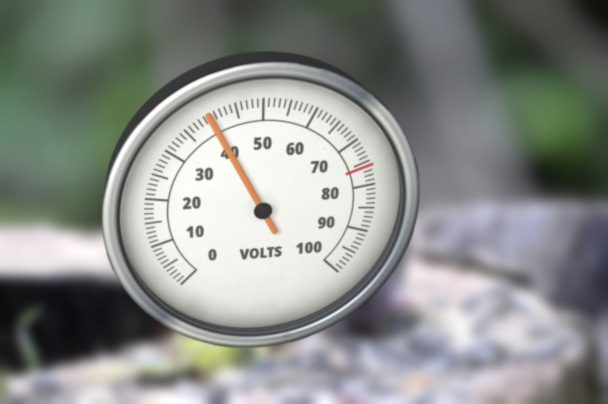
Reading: 40 V
